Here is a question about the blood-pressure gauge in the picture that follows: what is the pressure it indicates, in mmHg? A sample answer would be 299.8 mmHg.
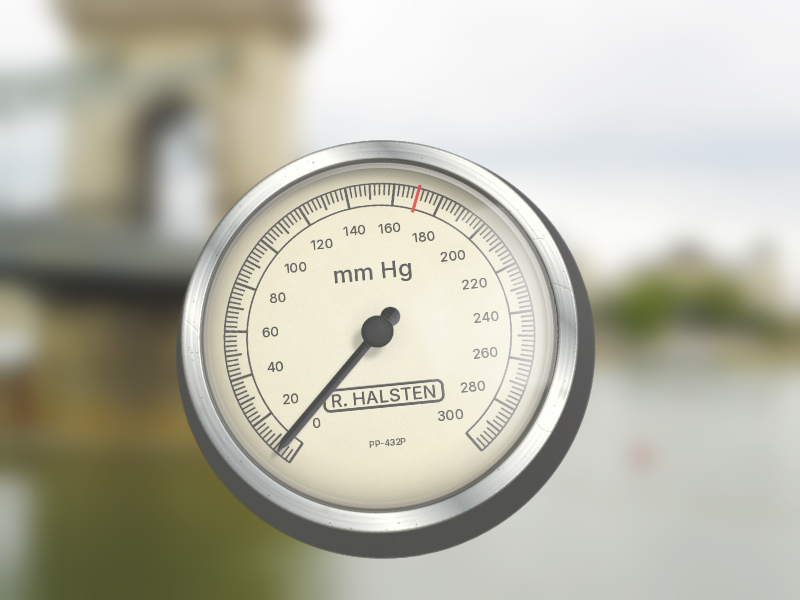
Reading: 6 mmHg
